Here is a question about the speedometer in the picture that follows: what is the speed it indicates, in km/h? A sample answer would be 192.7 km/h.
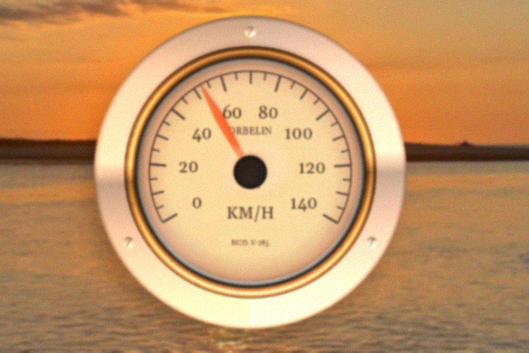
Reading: 52.5 km/h
